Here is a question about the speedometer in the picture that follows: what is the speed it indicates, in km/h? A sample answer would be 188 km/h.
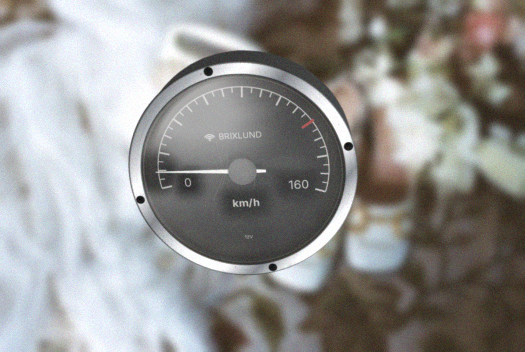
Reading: 10 km/h
